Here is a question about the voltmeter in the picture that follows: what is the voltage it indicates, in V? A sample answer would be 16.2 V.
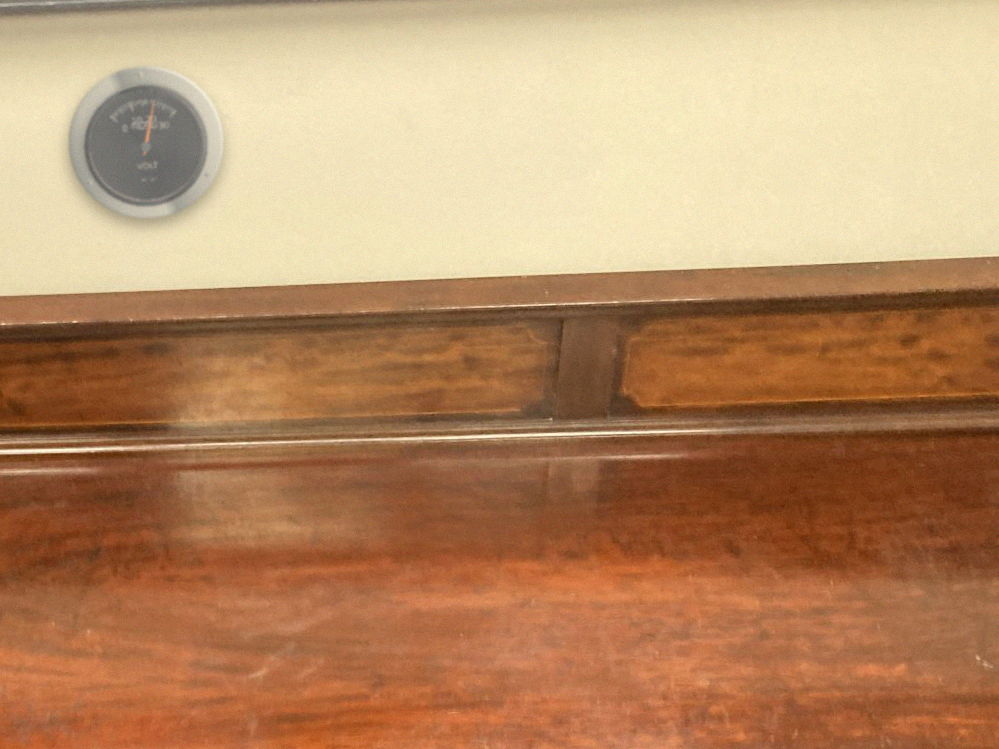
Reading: 20 V
